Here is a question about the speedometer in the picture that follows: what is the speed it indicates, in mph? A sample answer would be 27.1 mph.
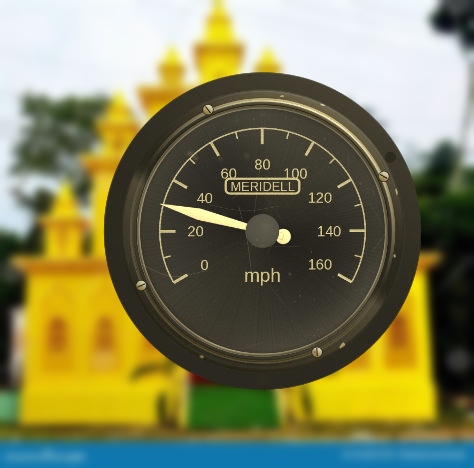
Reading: 30 mph
